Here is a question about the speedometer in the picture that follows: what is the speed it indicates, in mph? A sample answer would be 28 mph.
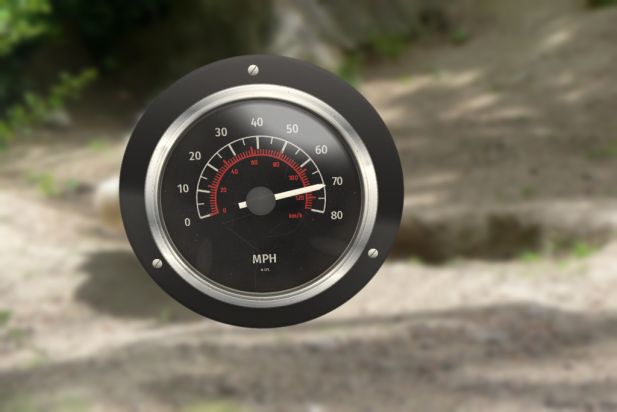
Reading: 70 mph
